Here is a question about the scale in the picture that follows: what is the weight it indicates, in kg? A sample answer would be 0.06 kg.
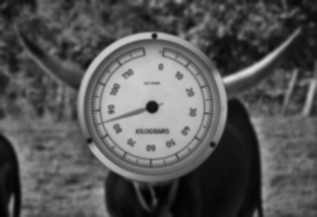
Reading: 85 kg
